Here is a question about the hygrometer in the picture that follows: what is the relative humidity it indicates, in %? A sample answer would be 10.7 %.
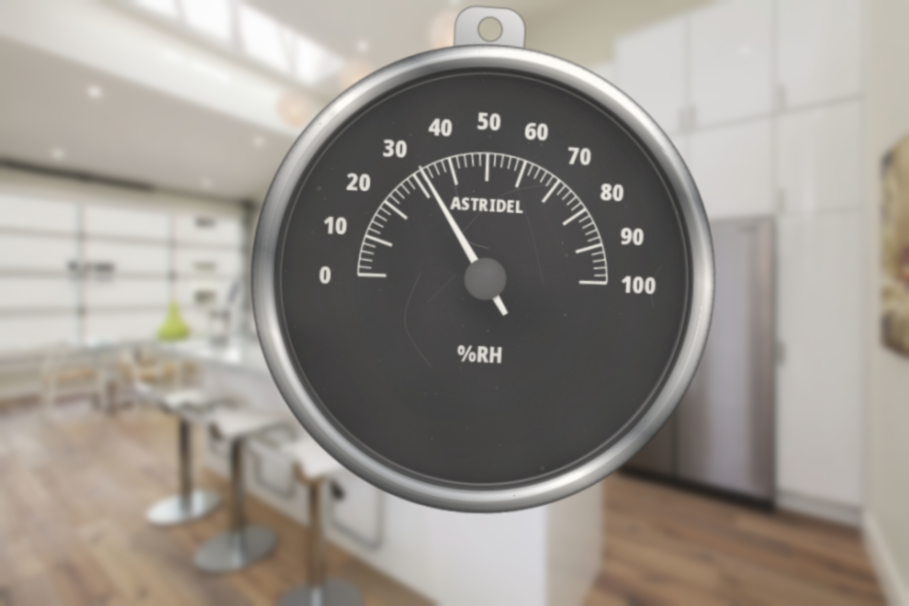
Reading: 32 %
